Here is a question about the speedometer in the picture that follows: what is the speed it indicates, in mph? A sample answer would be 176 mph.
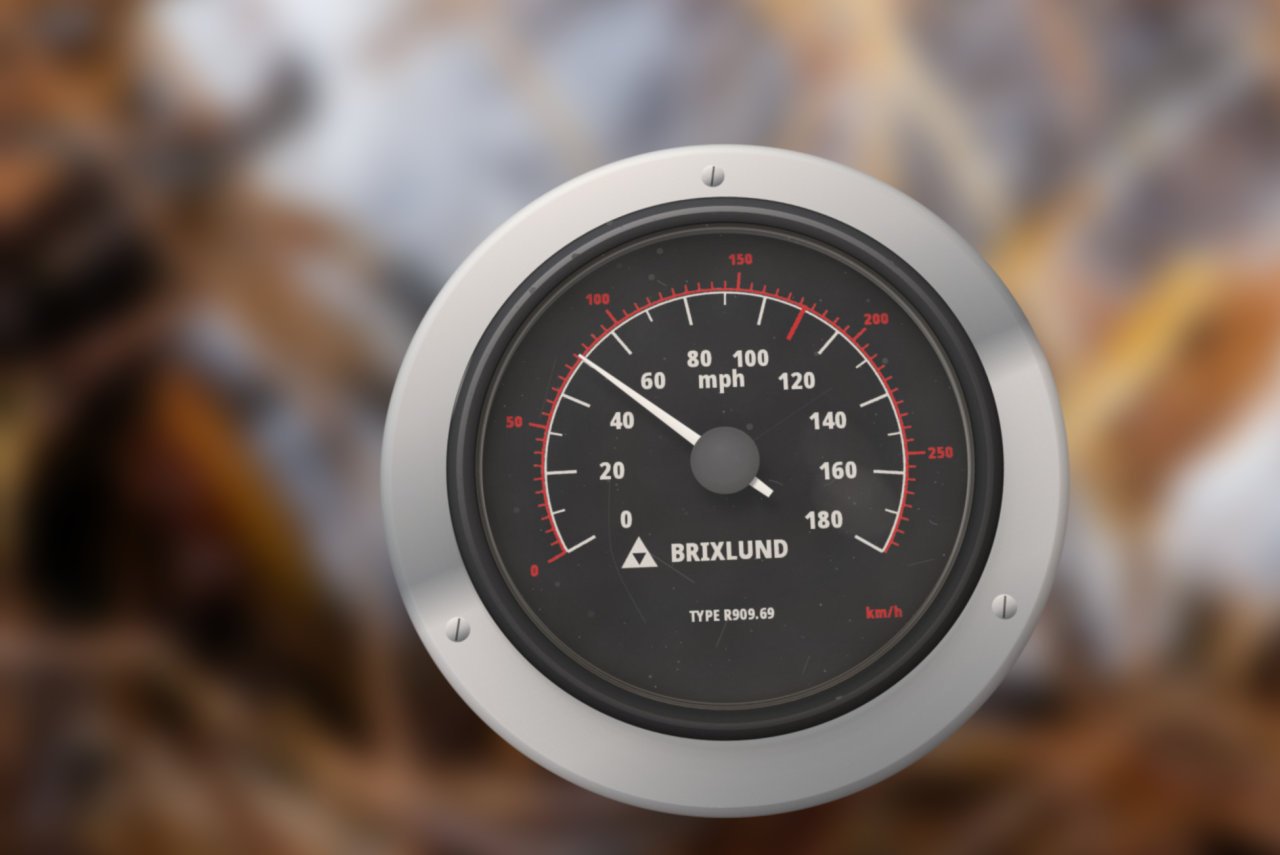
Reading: 50 mph
